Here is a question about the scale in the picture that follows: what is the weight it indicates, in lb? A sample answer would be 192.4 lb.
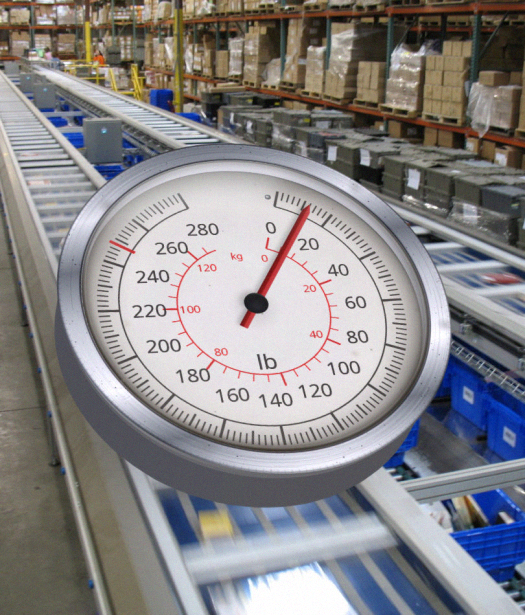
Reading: 12 lb
